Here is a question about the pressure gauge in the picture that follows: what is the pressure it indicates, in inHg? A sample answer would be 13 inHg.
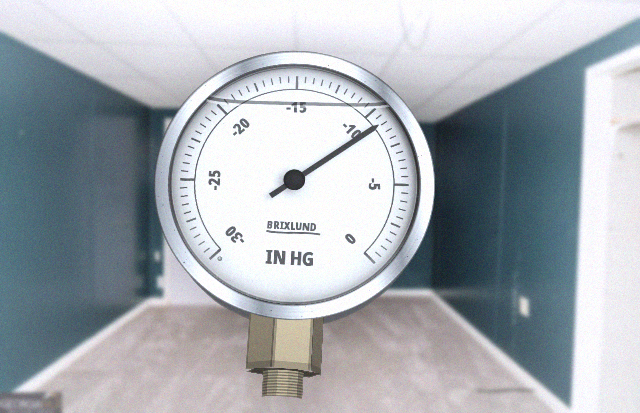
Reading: -9 inHg
